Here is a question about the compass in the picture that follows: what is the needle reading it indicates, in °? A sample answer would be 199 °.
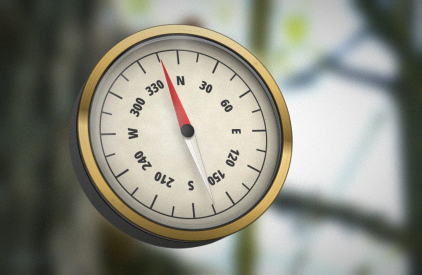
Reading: 345 °
